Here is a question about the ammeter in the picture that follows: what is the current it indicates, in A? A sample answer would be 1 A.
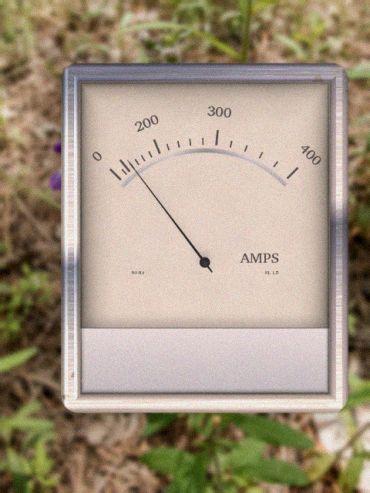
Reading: 120 A
